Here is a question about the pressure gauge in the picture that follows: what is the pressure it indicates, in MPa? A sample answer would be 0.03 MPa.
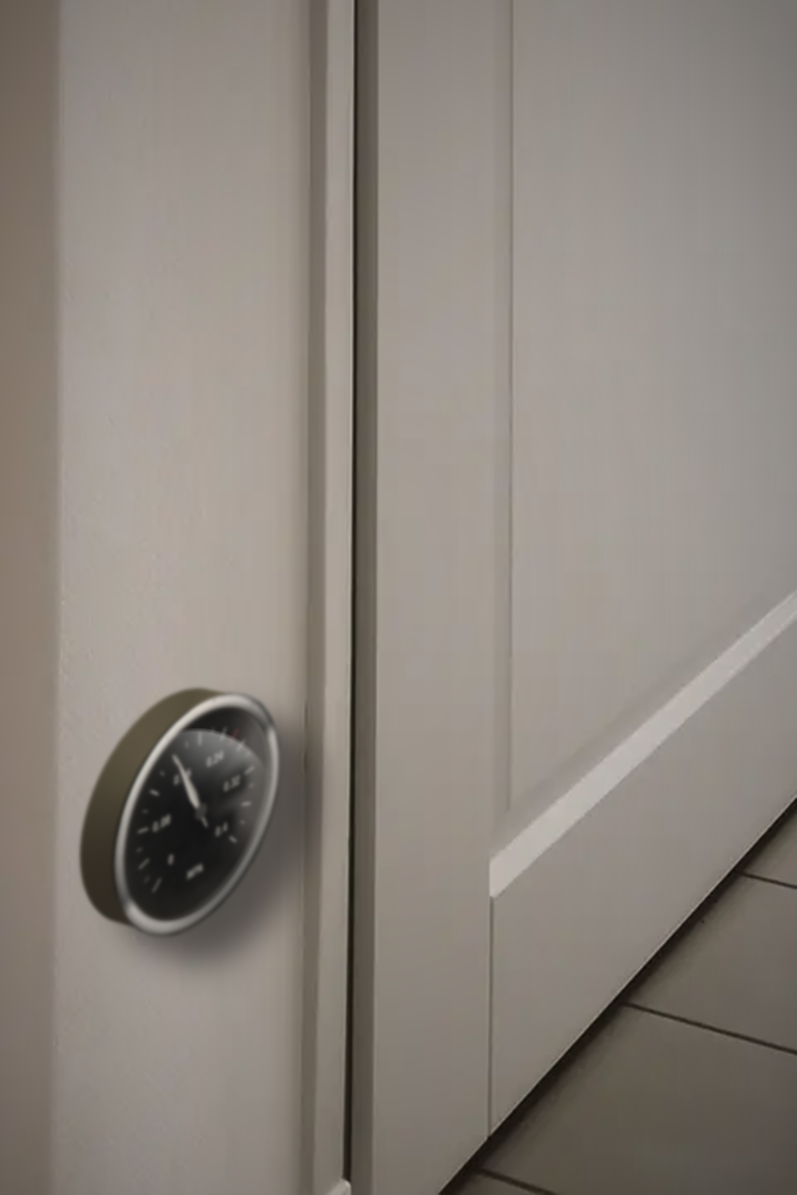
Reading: 0.16 MPa
